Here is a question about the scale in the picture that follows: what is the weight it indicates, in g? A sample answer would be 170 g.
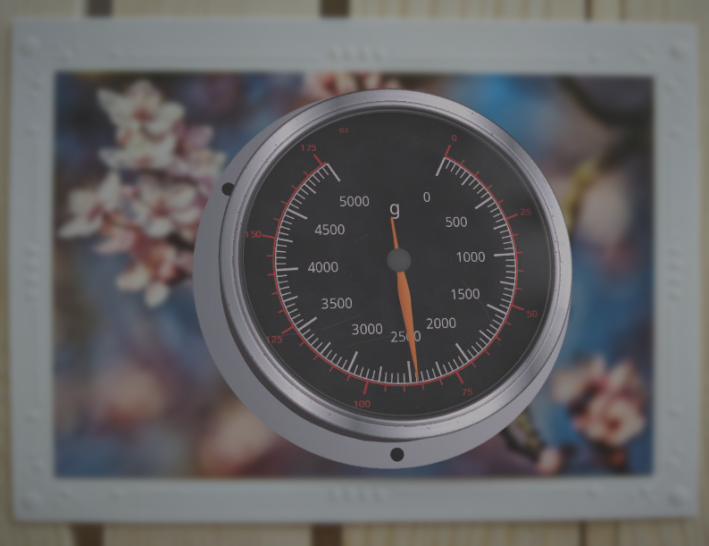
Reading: 2450 g
